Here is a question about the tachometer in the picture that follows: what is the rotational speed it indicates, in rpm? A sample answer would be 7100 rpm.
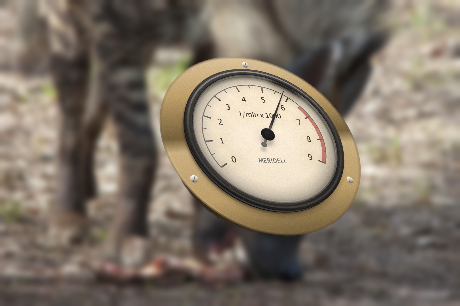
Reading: 5750 rpm
